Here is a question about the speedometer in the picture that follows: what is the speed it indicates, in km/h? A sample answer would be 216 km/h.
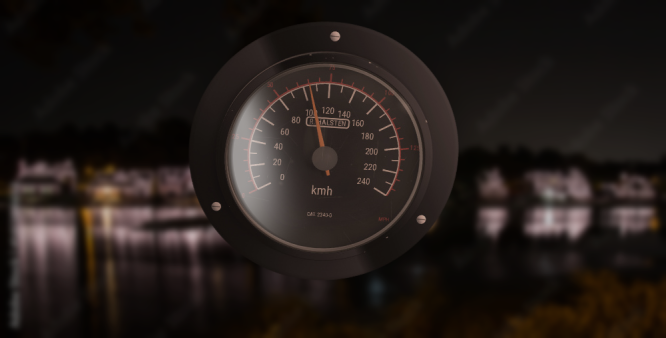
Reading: 105 km/h
